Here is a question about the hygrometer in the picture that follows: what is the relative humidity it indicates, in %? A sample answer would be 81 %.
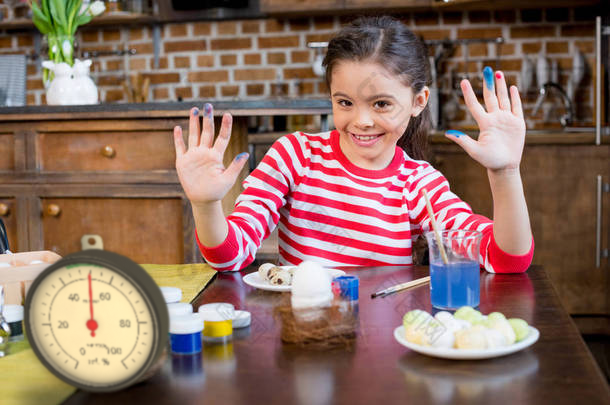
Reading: 52 %
